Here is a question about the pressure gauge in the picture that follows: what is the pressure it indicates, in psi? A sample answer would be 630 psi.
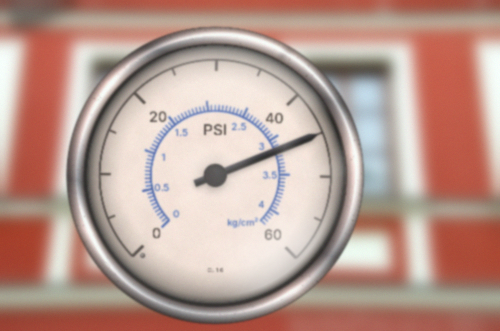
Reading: 45 psi
